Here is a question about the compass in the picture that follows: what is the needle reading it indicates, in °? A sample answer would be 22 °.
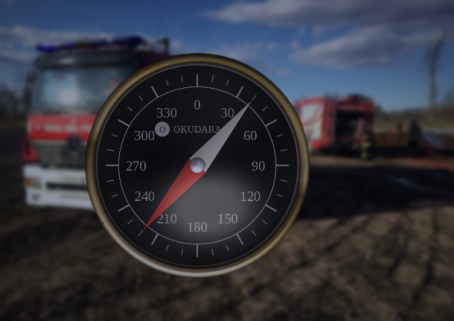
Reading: 220 °
